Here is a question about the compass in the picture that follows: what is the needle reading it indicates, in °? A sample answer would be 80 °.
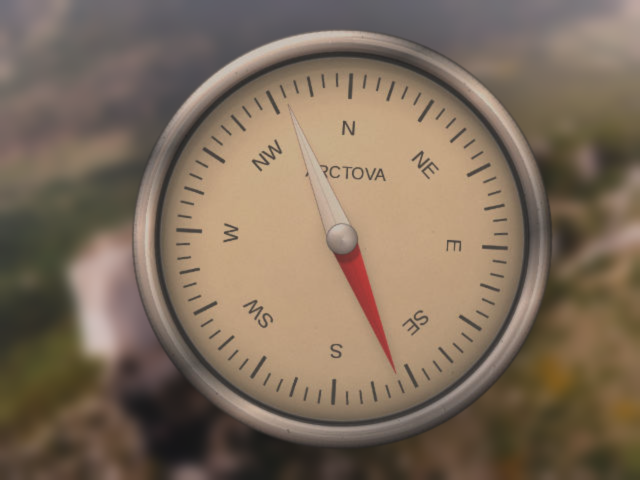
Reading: 155 °
